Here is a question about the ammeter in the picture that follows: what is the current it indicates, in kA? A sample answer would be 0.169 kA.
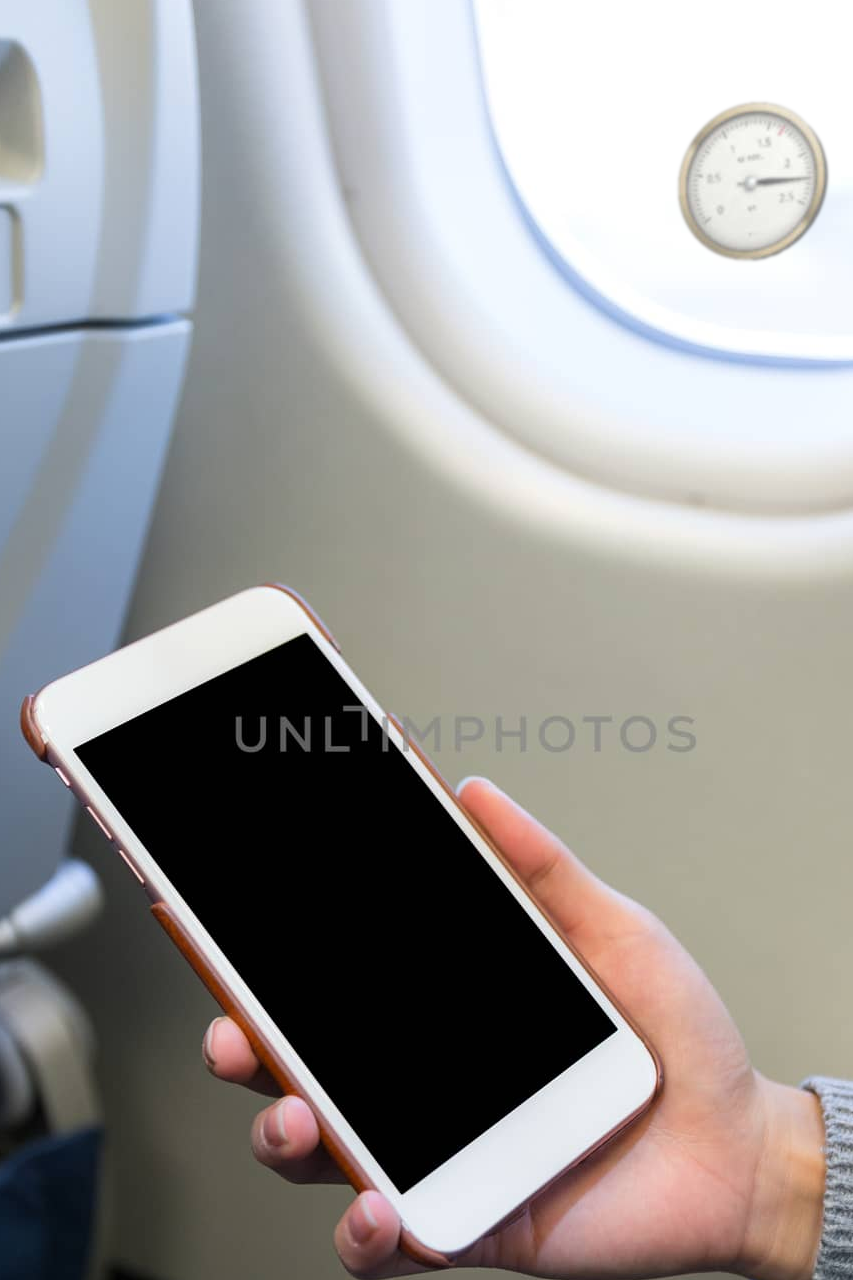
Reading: 2.25 kA
